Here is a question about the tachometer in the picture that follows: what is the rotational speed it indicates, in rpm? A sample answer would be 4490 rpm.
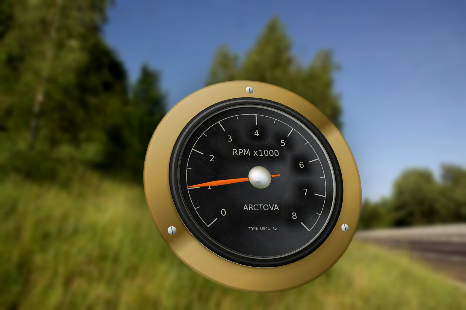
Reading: 1000 rpm
